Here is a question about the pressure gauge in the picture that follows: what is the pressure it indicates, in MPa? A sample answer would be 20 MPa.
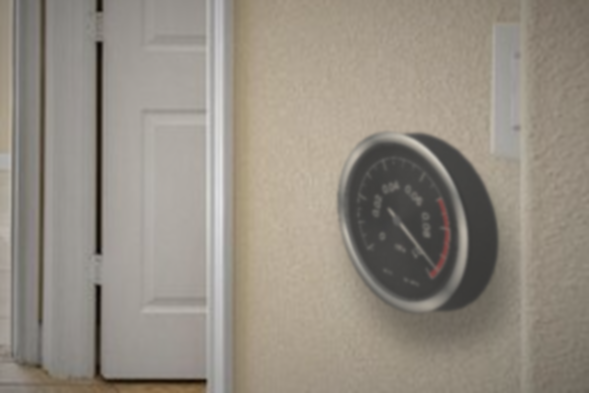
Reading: 0.095 MPa
